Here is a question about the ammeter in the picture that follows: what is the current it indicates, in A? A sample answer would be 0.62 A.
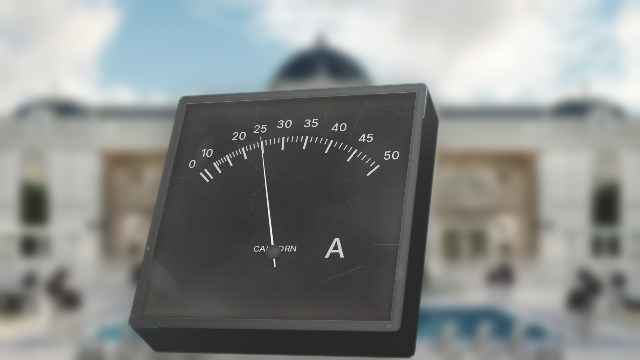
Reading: 25 A
